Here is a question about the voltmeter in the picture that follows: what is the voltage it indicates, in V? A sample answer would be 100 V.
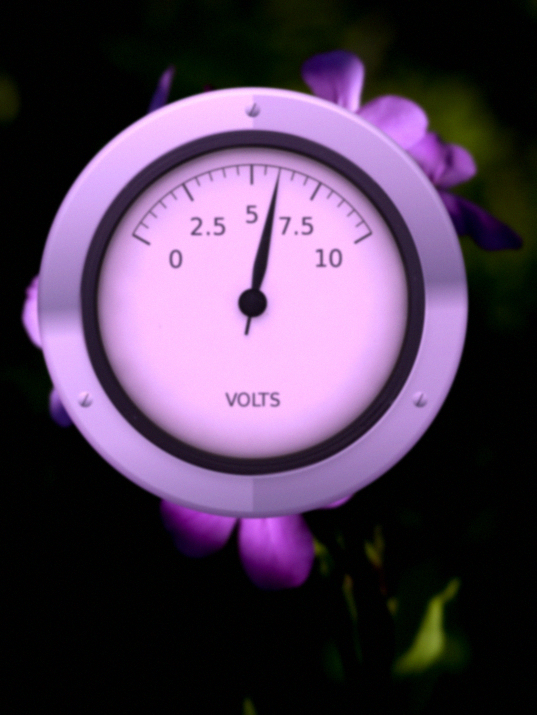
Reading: 6 V
